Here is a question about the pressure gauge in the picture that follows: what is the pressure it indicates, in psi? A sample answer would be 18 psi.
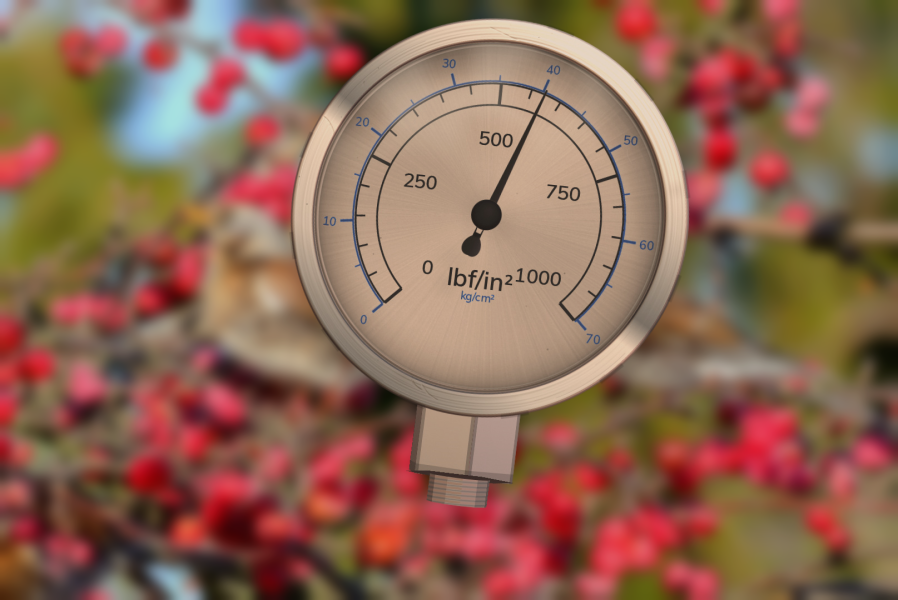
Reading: 575 psi
